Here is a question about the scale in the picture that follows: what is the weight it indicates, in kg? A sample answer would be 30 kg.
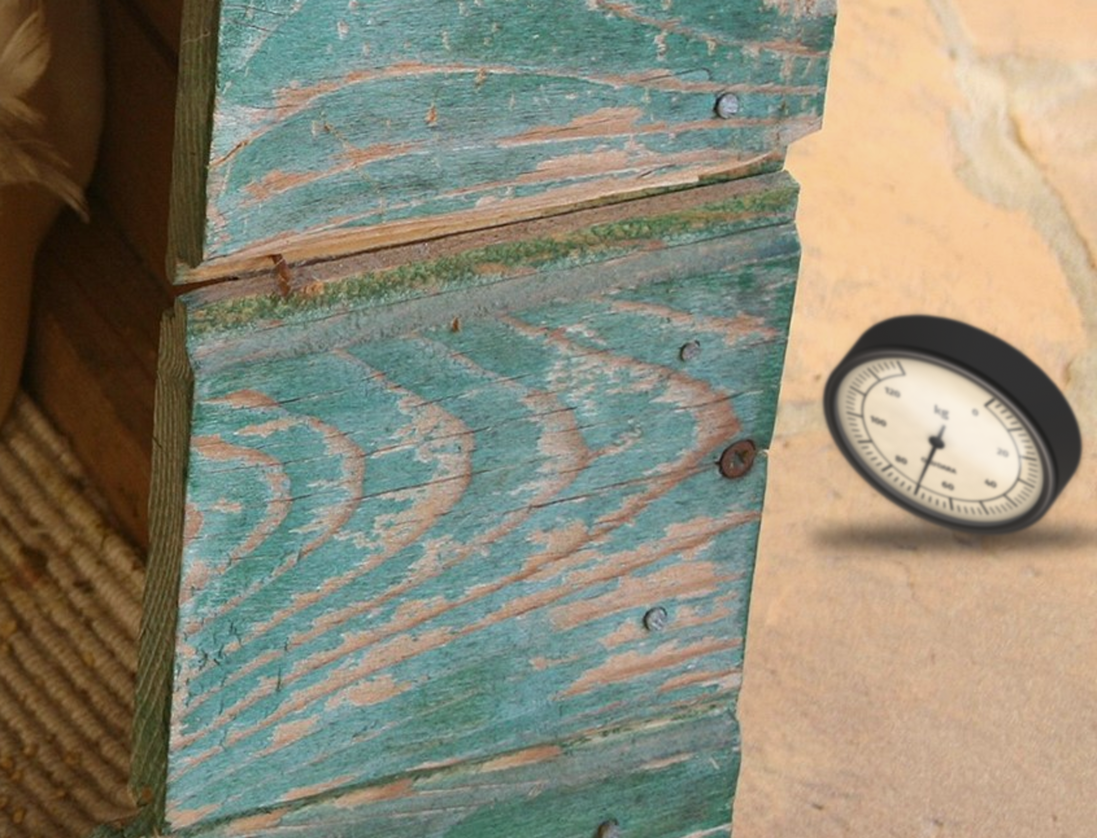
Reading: 70 kg
